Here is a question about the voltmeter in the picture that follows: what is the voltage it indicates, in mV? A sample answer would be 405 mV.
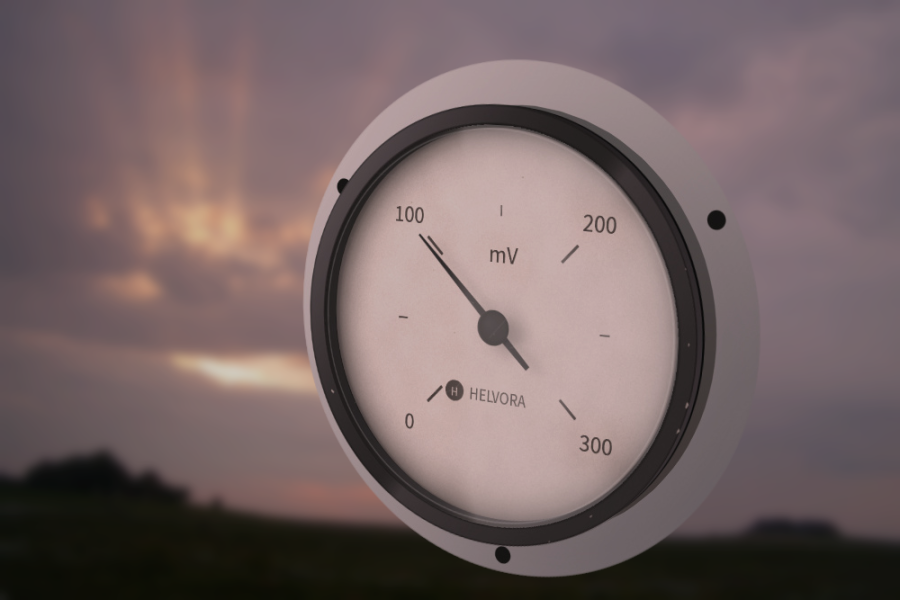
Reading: 100 mV
